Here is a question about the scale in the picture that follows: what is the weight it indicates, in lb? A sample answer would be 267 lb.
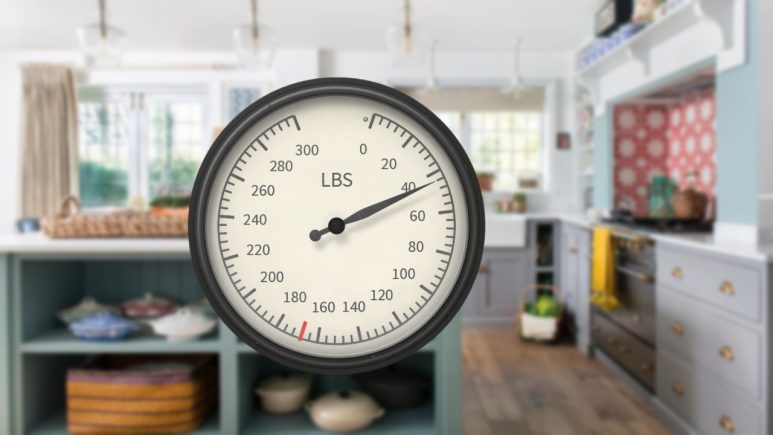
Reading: 44 lb
